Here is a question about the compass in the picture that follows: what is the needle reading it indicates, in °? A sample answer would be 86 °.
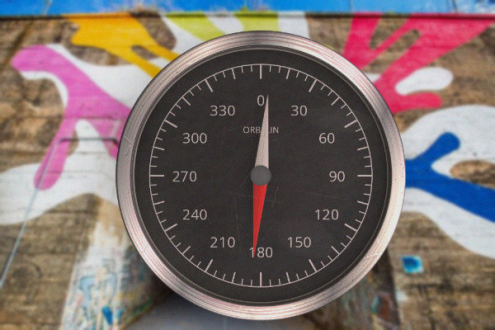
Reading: 185 °
